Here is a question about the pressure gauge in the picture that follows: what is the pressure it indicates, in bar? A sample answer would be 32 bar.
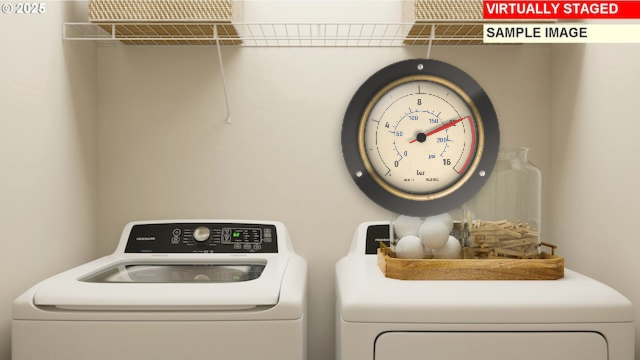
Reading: 12 bar
